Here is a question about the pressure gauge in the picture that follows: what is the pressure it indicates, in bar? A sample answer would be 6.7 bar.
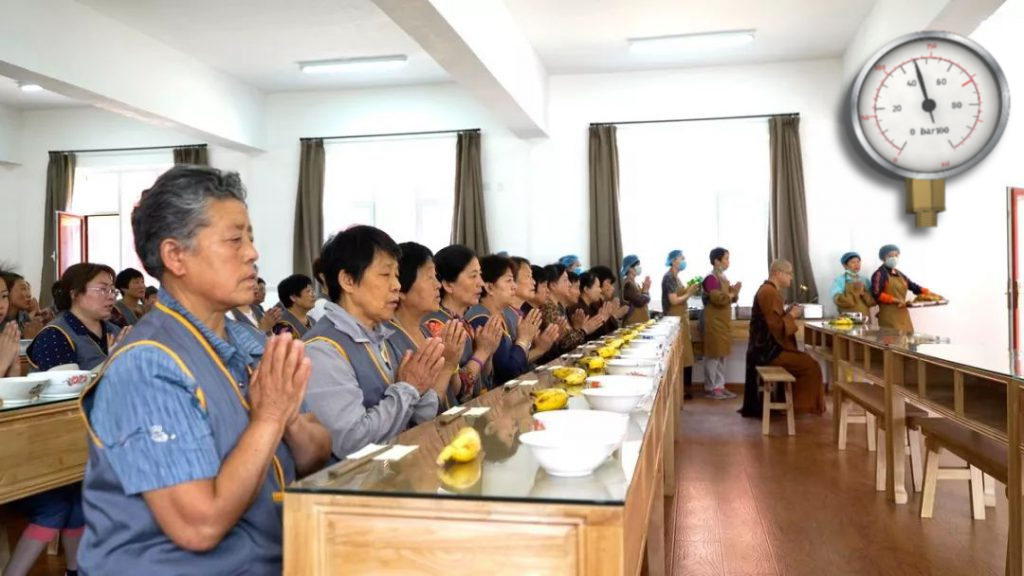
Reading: 45 bar
